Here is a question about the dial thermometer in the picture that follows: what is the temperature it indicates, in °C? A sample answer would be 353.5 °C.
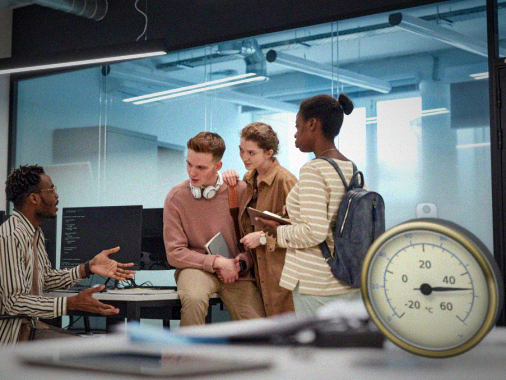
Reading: 46 °C
